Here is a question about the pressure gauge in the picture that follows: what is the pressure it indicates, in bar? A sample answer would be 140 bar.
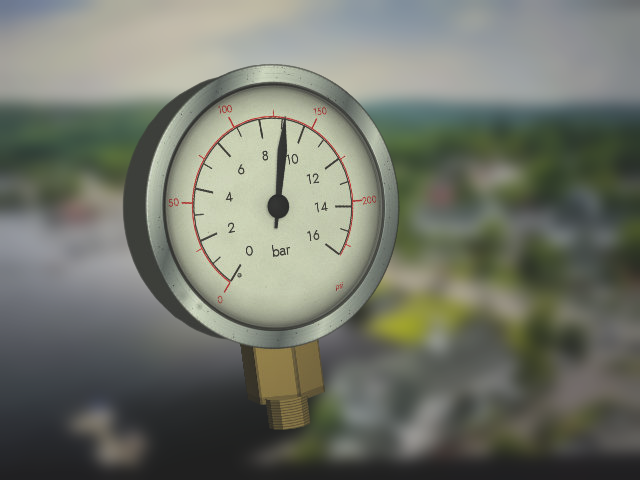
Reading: 9 bar
